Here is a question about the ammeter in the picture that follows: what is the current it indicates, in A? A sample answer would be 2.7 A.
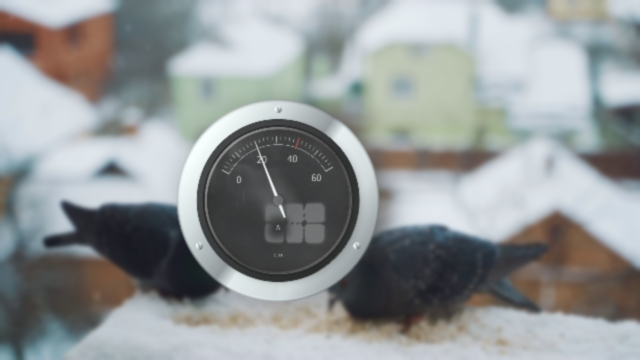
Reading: 20 A
